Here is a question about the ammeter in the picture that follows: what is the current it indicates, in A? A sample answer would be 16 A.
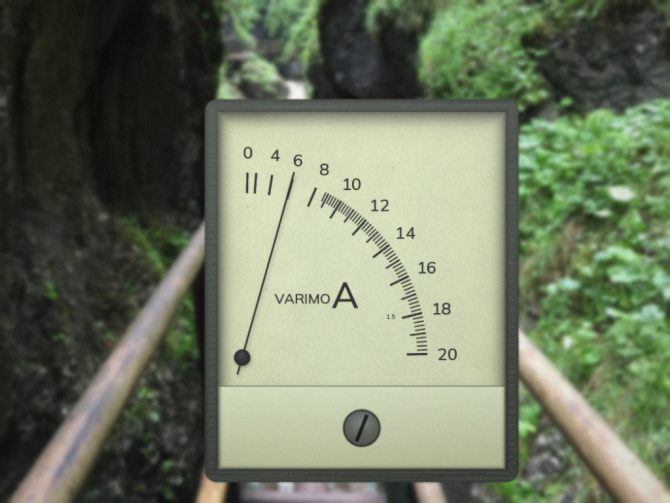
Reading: 6 A
